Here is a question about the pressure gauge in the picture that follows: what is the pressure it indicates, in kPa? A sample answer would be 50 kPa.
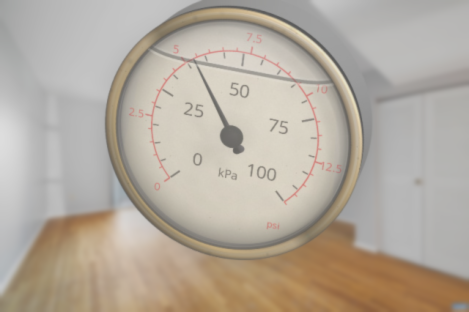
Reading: 37.5 kPa
